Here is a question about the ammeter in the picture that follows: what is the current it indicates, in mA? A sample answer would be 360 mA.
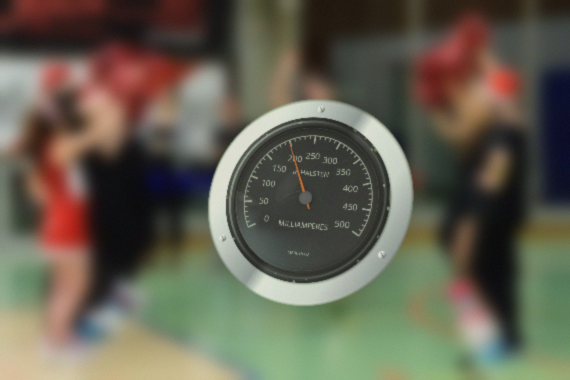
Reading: 200 mA
